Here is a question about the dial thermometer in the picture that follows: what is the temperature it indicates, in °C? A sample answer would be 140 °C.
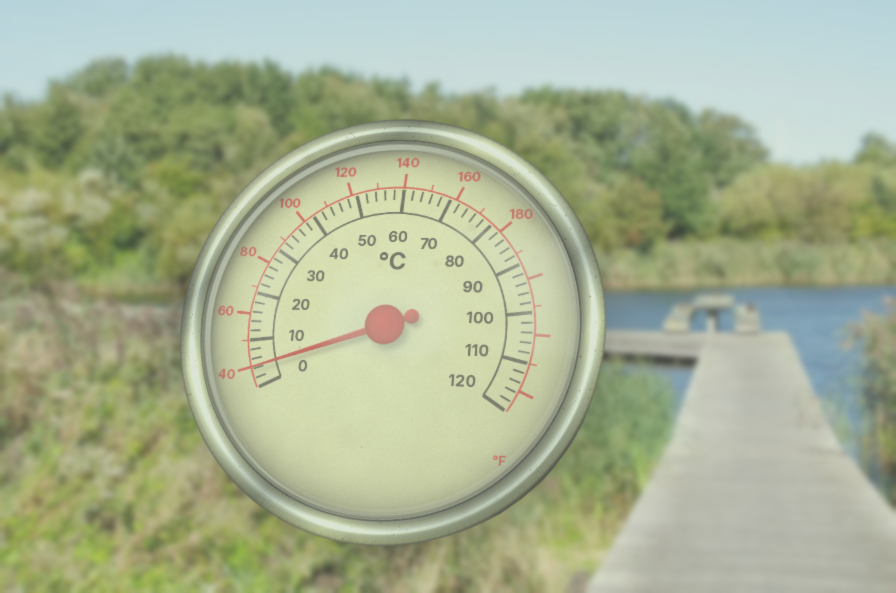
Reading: 4 °C
